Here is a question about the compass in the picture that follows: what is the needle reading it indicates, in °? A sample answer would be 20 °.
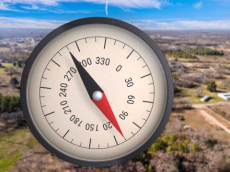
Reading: 110 °
